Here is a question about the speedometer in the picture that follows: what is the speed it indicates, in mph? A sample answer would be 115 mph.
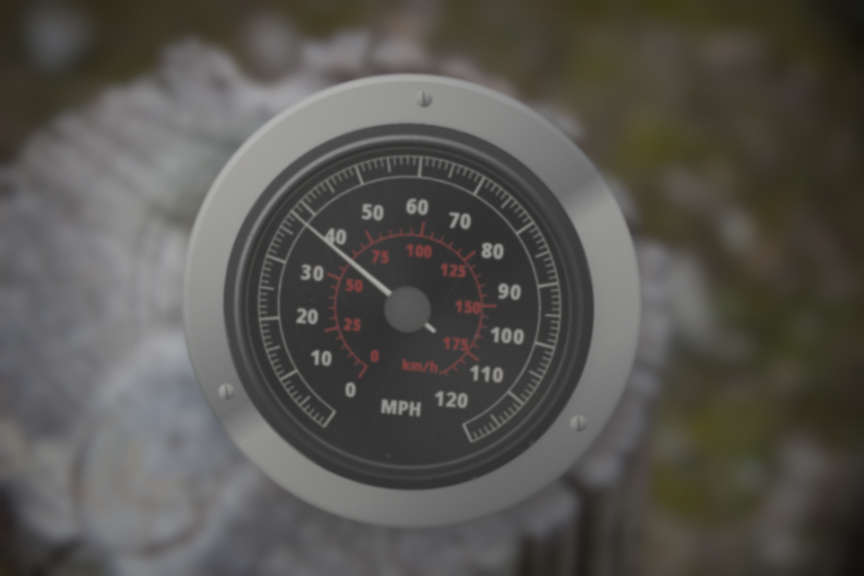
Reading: 38 mph
